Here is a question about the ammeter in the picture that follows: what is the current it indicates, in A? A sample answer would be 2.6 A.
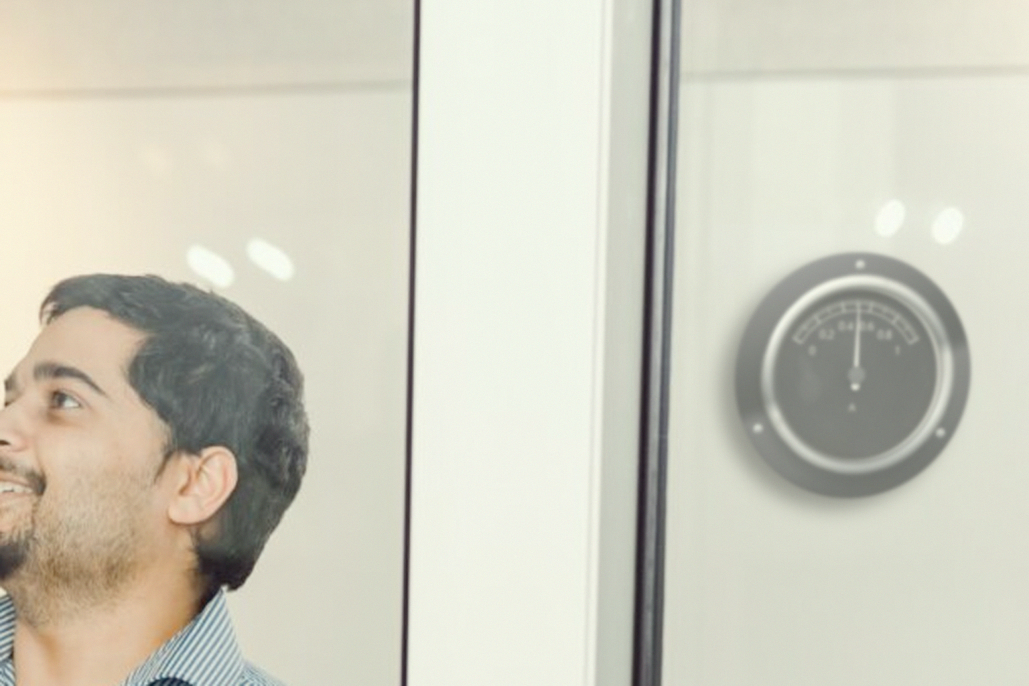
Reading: 0.5 A
